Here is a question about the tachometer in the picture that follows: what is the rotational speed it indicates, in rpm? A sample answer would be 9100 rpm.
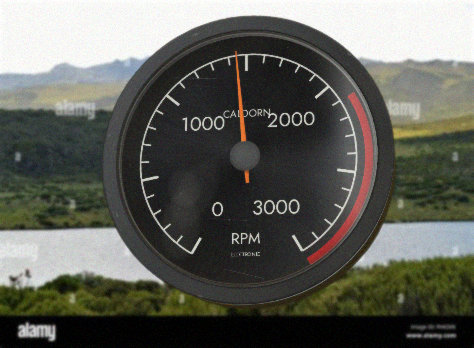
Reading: 1450 rpm
